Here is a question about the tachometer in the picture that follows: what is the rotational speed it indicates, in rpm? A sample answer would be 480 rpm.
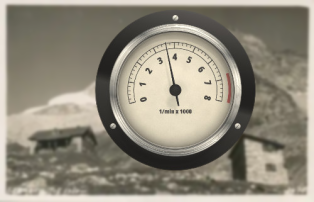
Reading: 3600 rpm
